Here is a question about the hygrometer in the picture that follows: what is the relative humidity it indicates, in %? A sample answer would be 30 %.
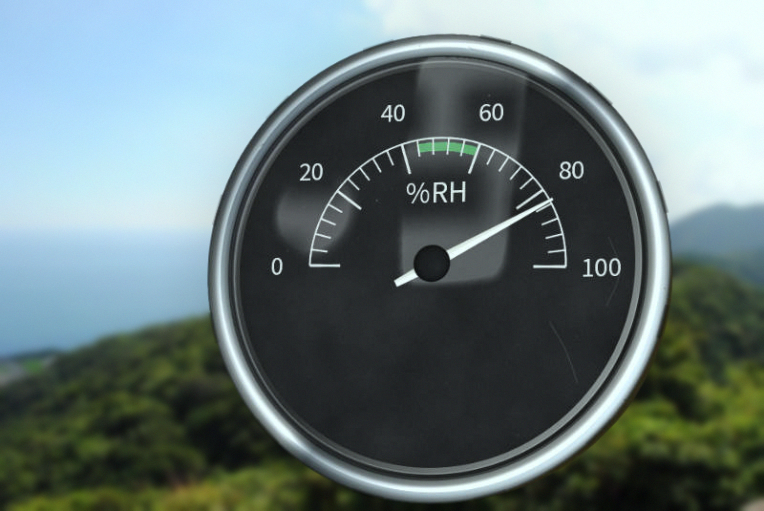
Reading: 84 %
